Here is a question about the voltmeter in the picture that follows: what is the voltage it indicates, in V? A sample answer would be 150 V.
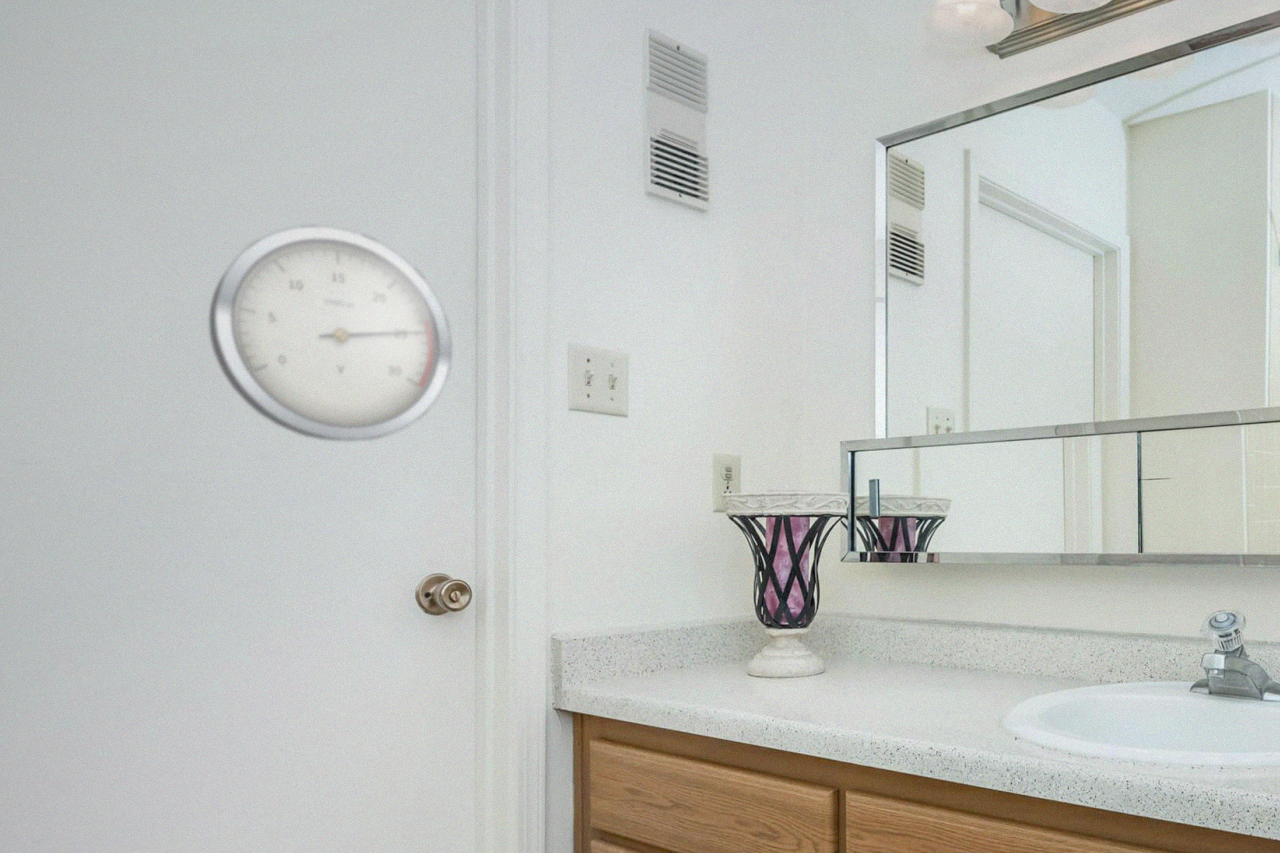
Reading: 25 V
